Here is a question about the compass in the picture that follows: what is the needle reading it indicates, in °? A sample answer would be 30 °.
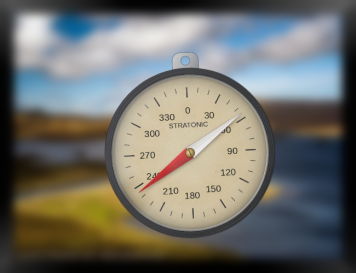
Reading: 235 °
